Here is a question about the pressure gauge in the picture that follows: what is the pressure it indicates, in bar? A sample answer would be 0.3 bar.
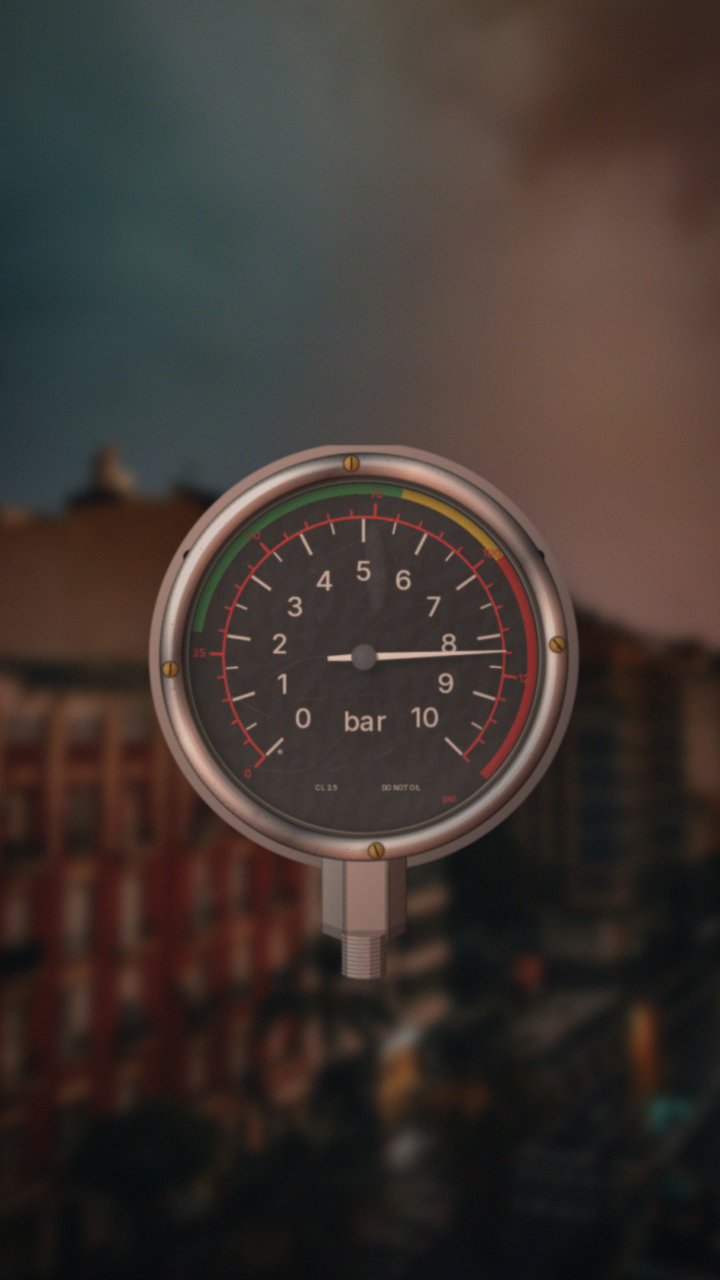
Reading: 8.25 bar
